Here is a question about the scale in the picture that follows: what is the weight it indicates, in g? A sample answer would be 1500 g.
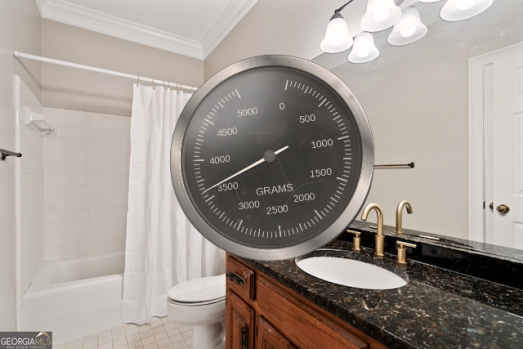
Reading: 3600 g
